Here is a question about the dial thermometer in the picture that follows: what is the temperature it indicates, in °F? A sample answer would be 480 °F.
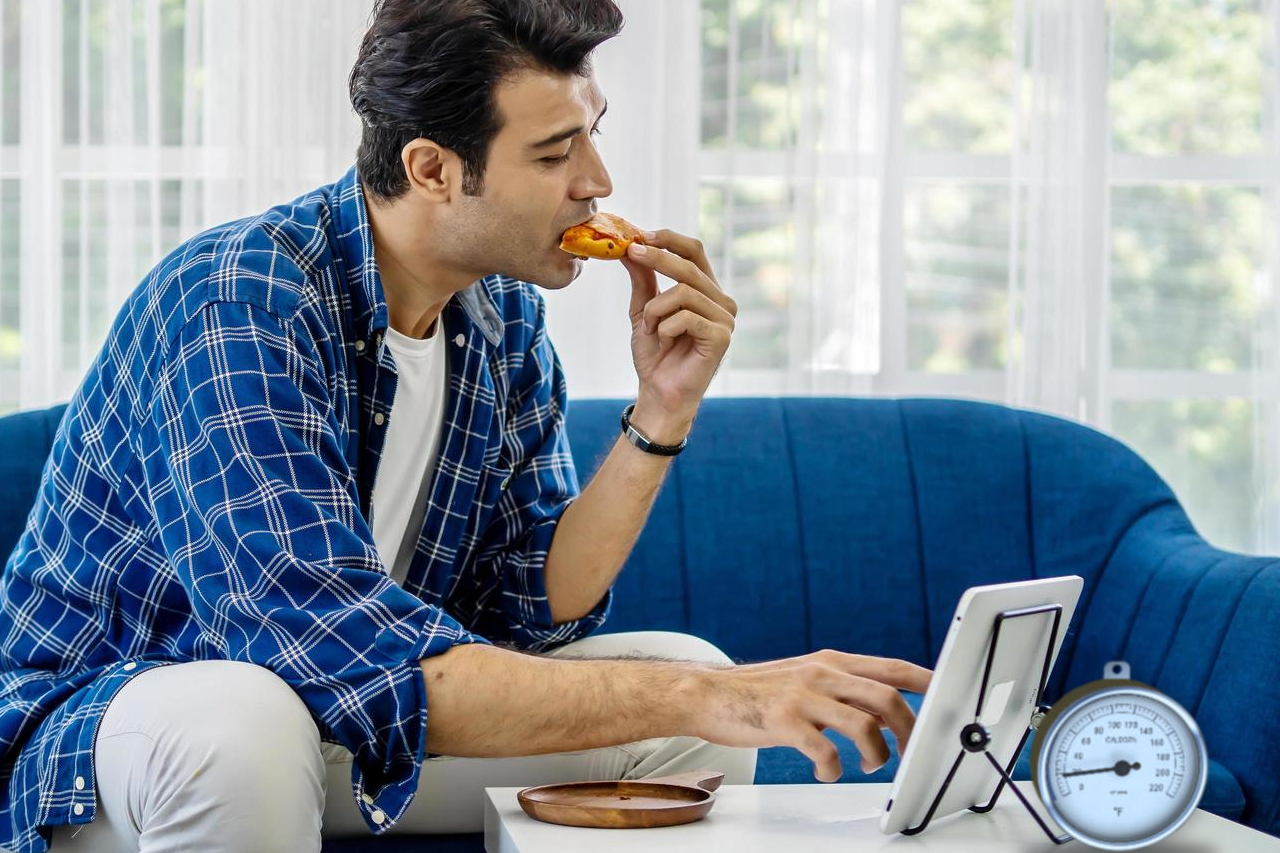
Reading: 20 °F
